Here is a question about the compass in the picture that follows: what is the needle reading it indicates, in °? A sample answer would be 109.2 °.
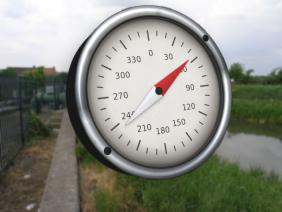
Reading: 55 °
